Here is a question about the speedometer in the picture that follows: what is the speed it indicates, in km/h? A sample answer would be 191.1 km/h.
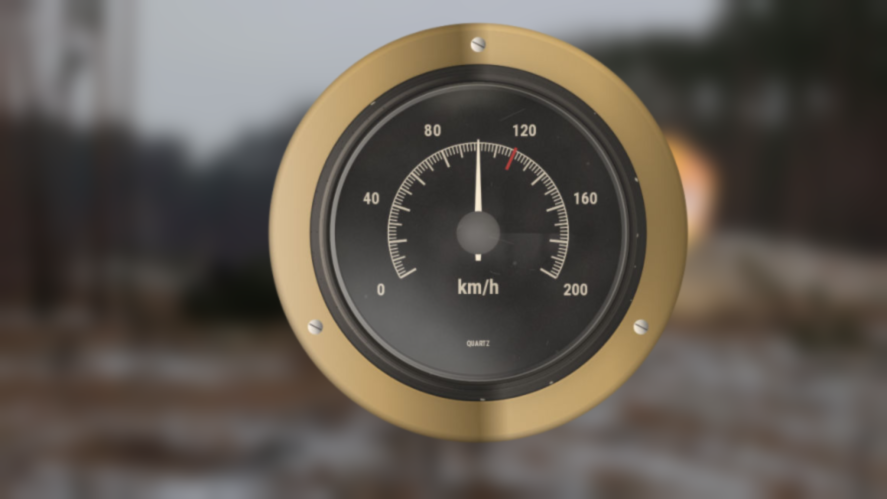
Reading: 100 km/h
